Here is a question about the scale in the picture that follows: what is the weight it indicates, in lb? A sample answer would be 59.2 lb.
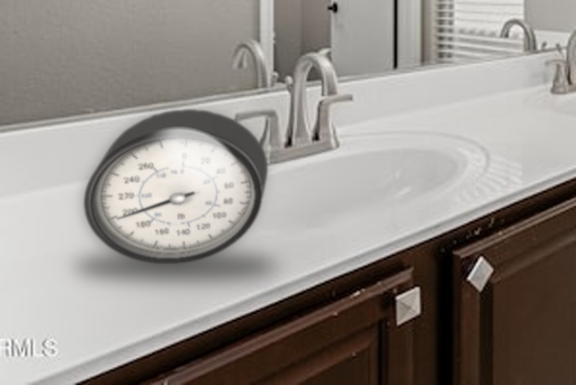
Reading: 200 lb
